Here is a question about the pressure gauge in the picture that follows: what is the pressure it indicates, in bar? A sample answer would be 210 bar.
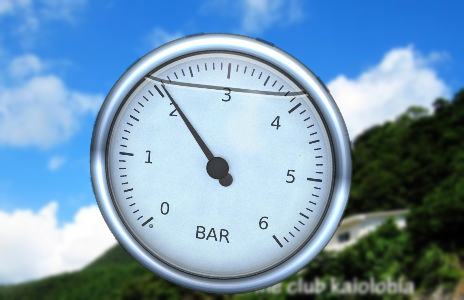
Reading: 2.1 bar
